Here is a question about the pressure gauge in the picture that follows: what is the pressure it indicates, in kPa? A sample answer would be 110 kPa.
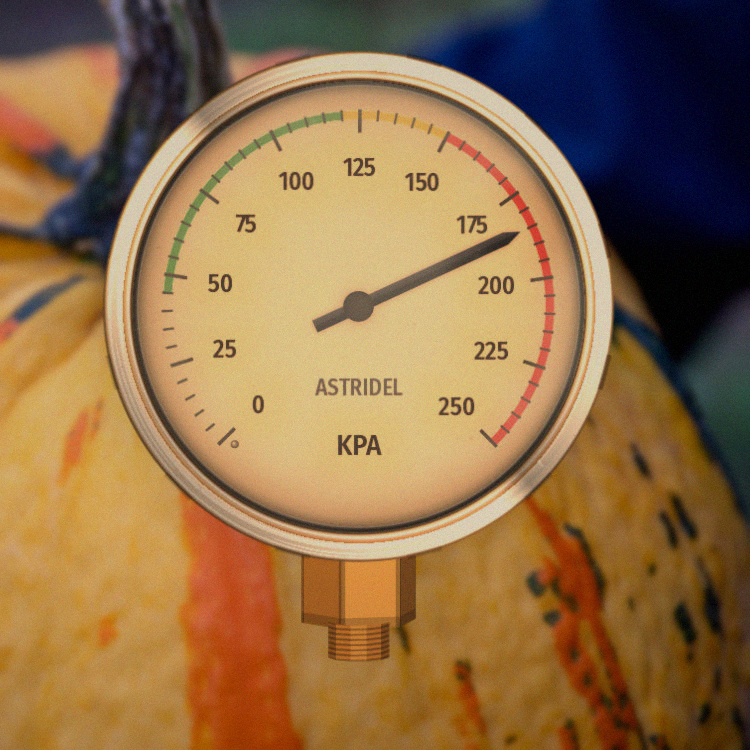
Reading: 185 kPa
